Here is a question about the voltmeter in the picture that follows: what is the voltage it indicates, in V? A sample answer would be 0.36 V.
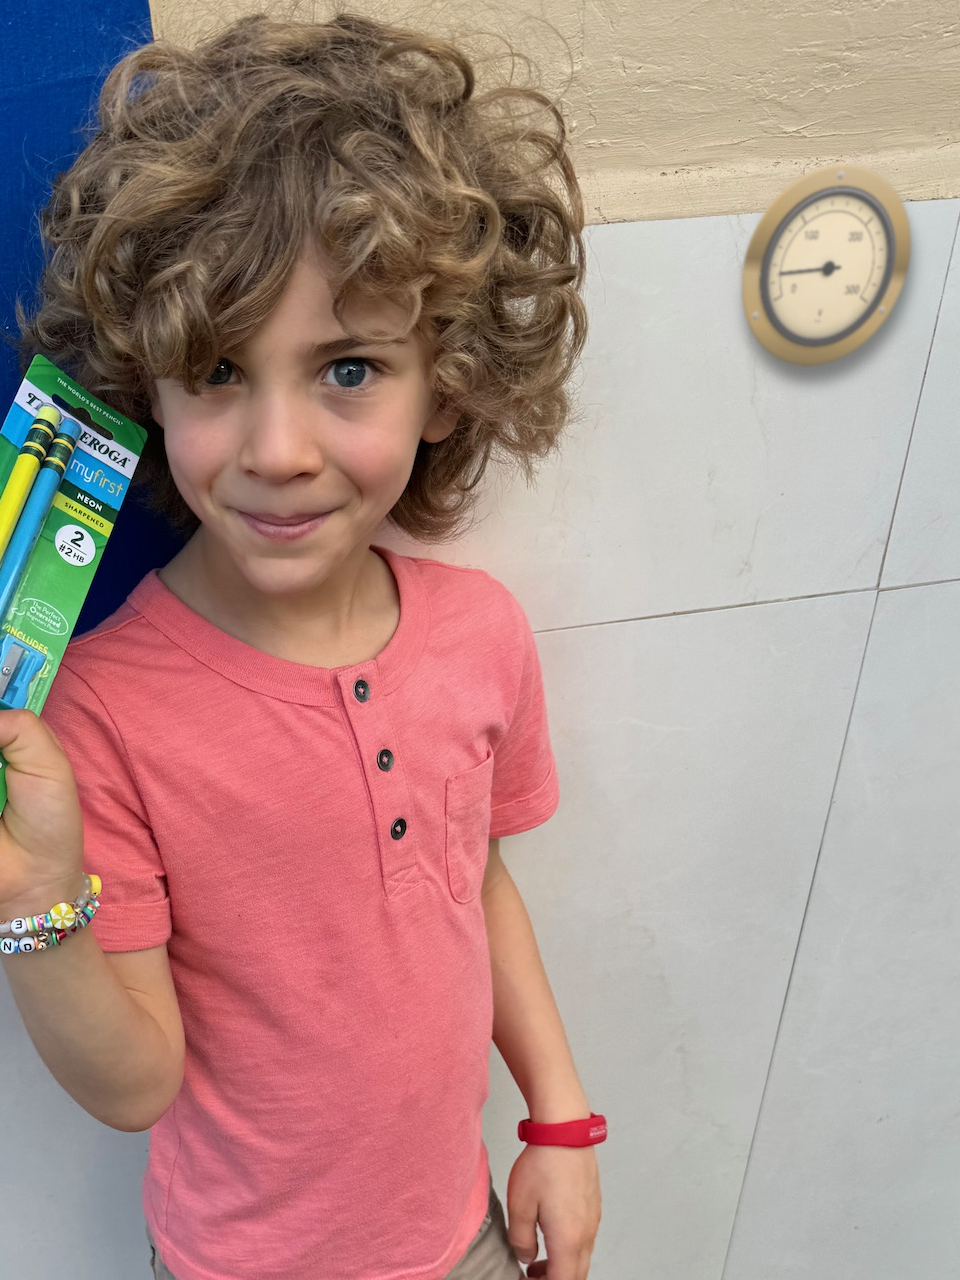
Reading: 30 V
